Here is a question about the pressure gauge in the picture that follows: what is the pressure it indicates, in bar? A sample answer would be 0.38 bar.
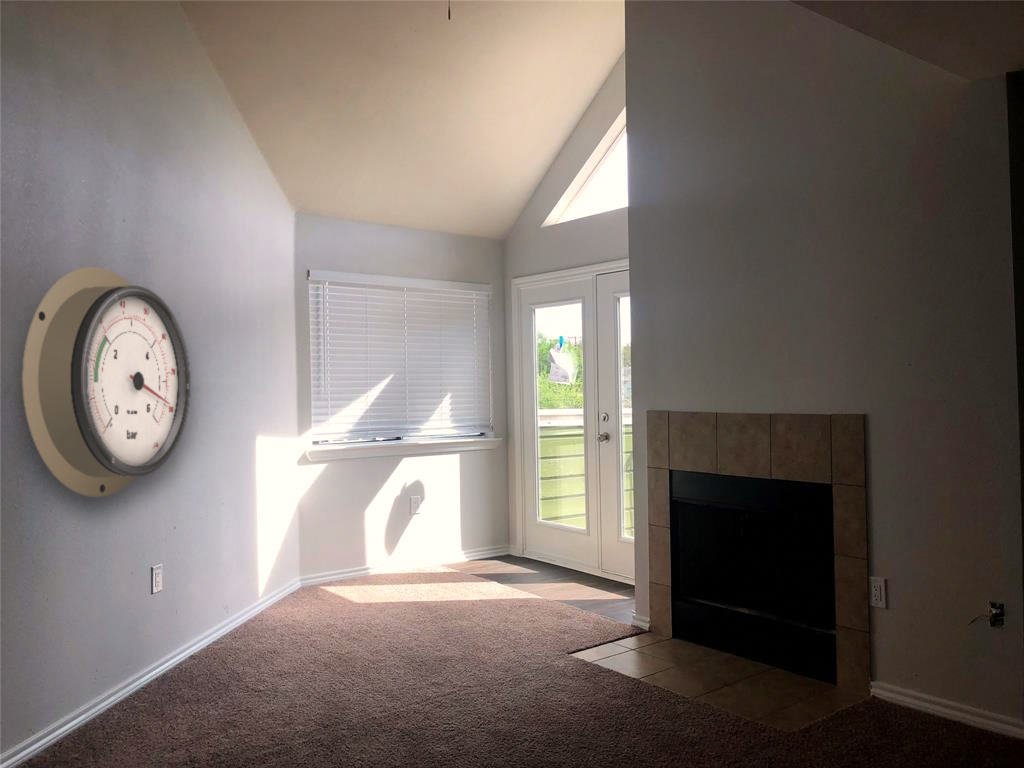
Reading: 5.5 bar
